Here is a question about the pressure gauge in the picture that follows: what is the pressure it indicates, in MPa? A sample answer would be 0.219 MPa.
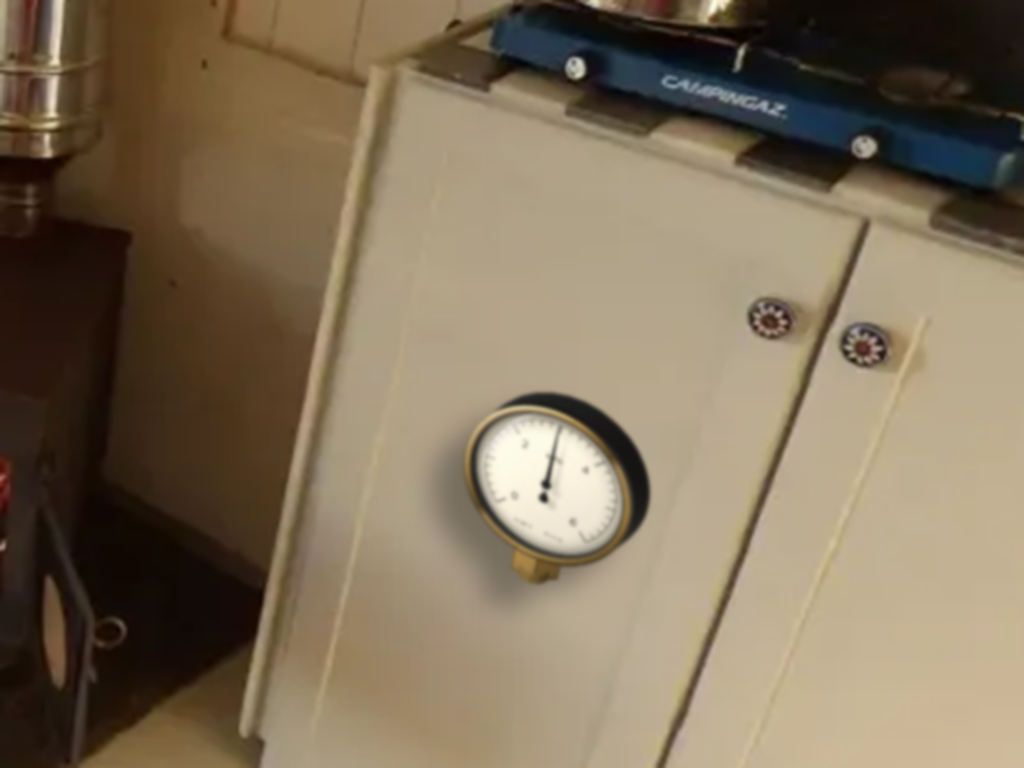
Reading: 3 MPa
